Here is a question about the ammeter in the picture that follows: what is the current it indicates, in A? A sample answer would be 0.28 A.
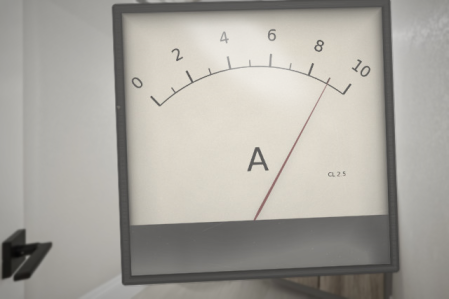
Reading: 9 A
